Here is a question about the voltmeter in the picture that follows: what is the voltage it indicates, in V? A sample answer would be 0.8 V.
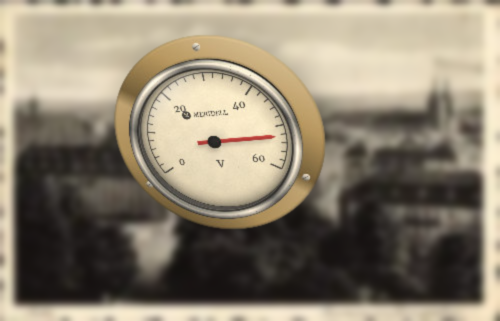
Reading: 52 V
